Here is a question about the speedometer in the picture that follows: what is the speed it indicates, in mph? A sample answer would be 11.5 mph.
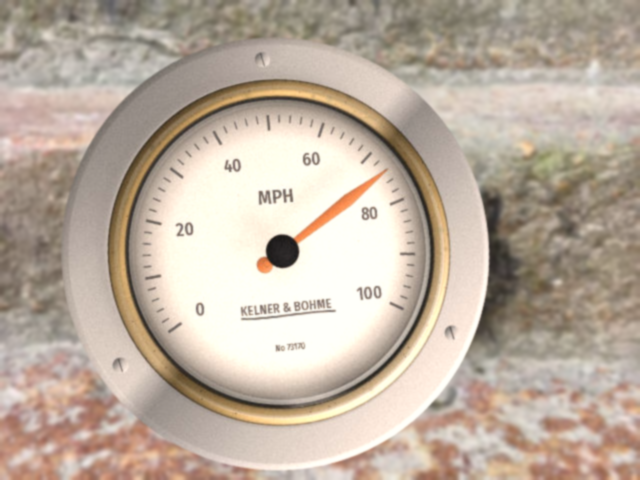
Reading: 74 mph
